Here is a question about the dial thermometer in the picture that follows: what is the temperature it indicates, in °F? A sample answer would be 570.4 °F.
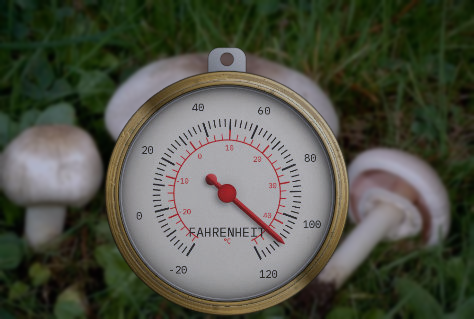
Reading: 110 °F
